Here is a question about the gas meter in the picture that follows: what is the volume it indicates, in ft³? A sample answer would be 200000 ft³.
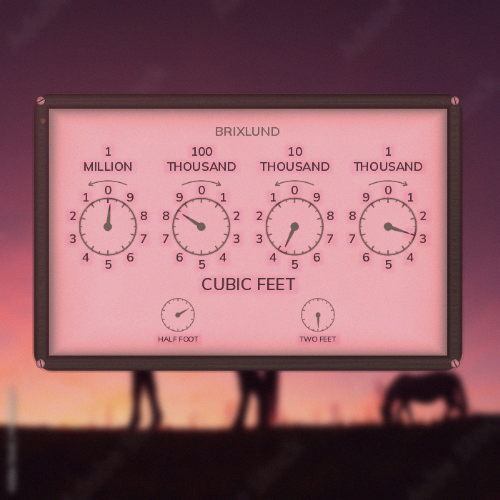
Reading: 984300 ft³
